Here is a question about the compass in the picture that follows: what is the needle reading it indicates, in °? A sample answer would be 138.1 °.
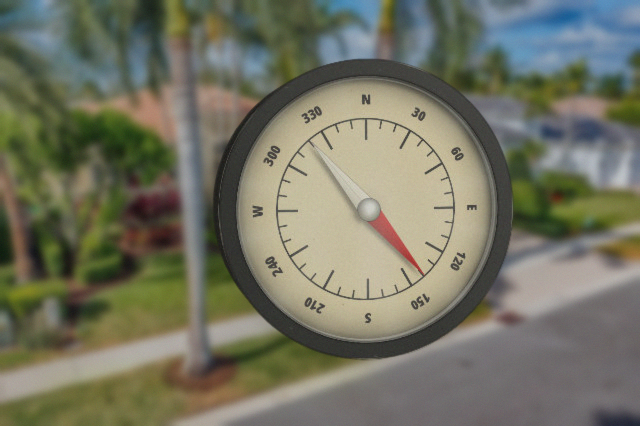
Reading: 140 °
